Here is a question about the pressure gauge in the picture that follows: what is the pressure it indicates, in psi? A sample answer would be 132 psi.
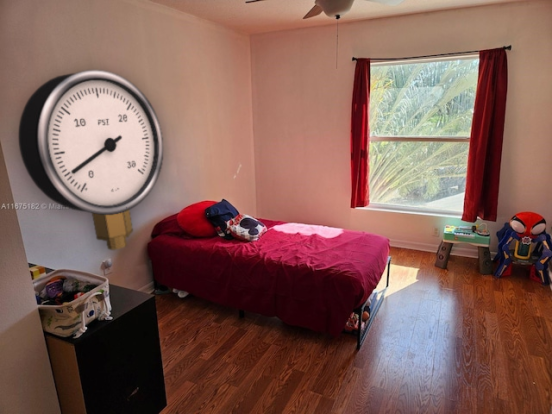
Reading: 2.5 psi
